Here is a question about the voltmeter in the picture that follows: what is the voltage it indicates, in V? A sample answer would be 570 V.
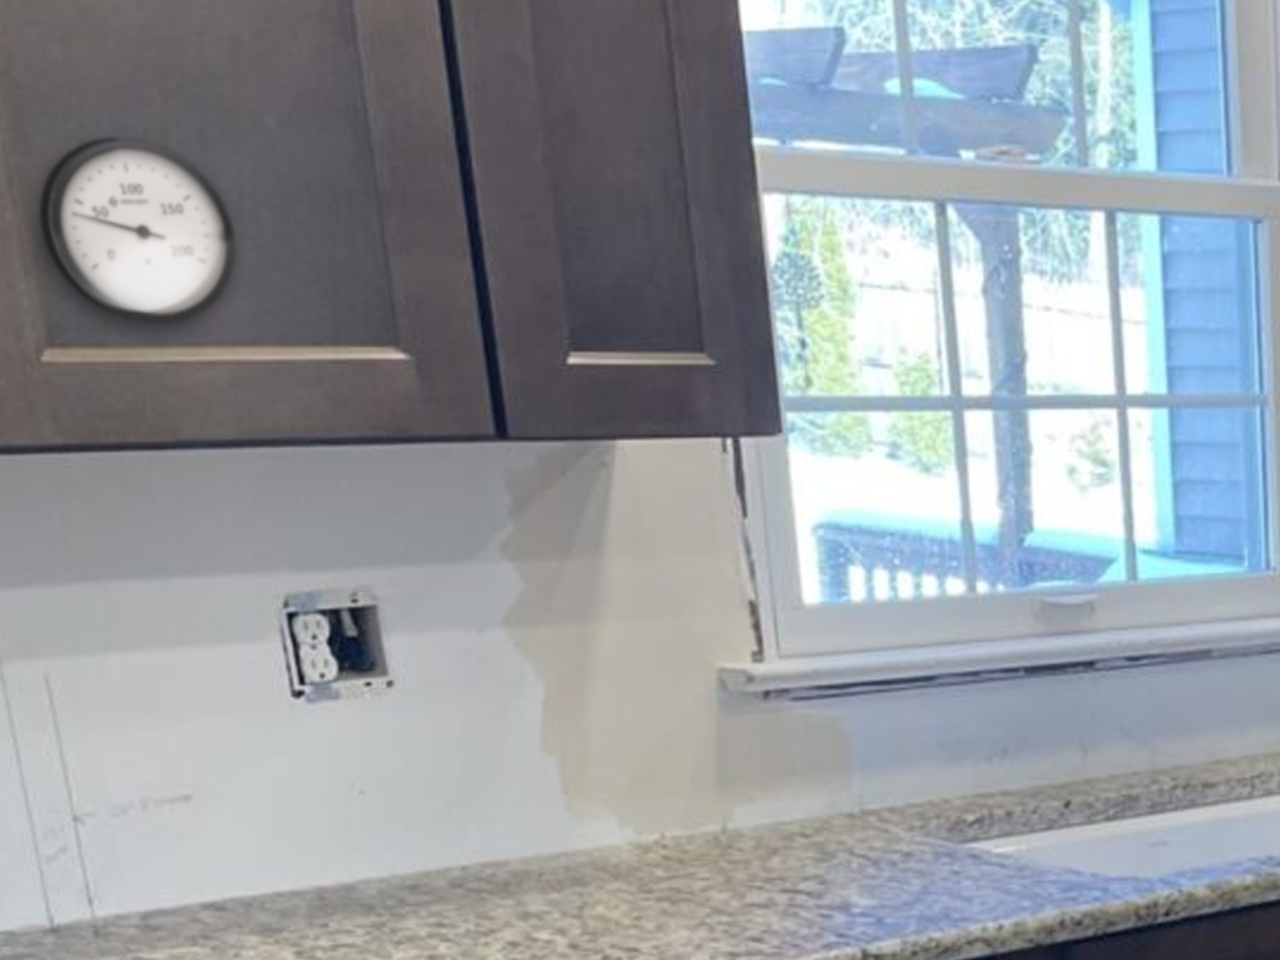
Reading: 40 V
